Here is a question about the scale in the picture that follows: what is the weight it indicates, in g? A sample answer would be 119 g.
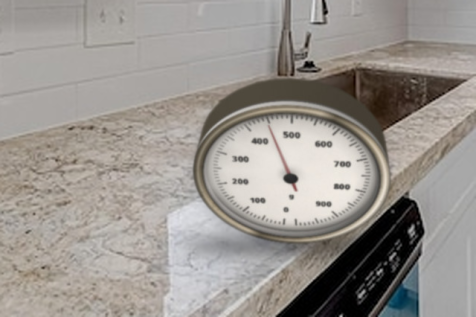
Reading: 450 g
